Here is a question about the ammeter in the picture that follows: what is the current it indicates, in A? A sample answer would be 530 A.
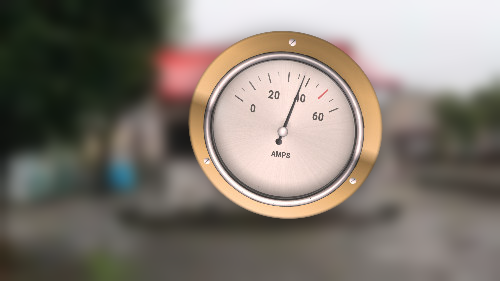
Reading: 37.5 A
